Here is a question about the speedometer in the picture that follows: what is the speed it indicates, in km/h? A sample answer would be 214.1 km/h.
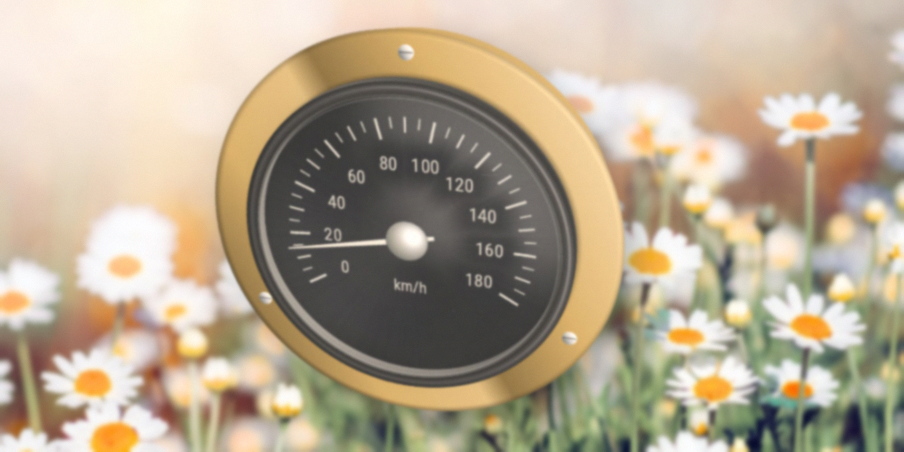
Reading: 15 km/h
